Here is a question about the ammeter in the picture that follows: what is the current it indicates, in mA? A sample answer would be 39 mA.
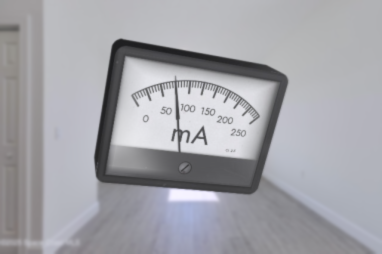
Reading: 75 mA
